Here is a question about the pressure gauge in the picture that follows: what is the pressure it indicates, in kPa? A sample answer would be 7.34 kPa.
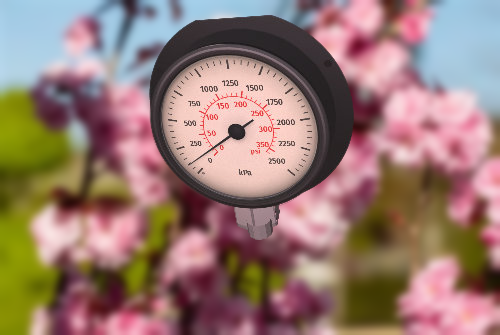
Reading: 100 kPa
